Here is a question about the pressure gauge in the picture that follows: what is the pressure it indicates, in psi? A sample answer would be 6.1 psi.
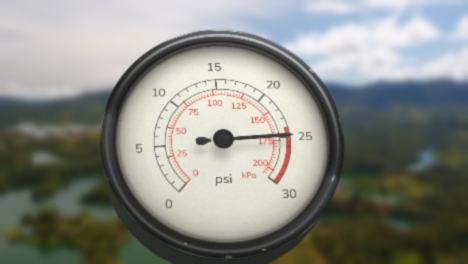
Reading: 25 psi
